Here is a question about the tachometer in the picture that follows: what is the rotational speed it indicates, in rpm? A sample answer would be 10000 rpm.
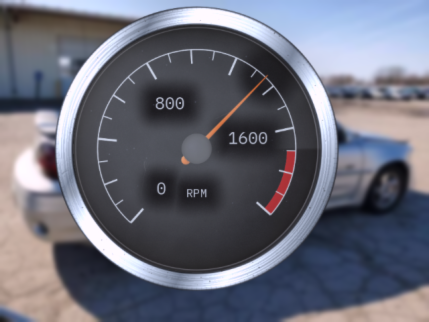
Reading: 1350 rpm
